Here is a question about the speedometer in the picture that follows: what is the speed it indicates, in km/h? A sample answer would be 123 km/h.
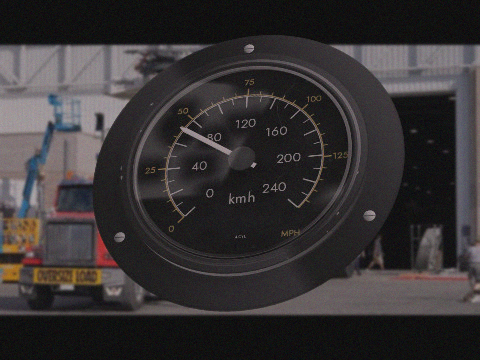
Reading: 70 km/h
